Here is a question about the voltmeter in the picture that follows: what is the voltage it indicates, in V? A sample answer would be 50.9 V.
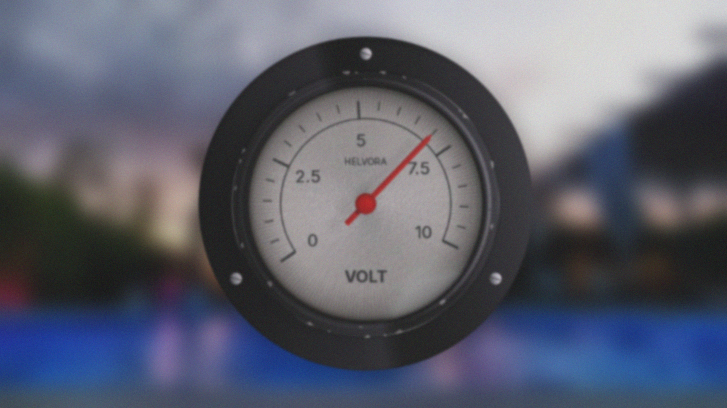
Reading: 7 V
